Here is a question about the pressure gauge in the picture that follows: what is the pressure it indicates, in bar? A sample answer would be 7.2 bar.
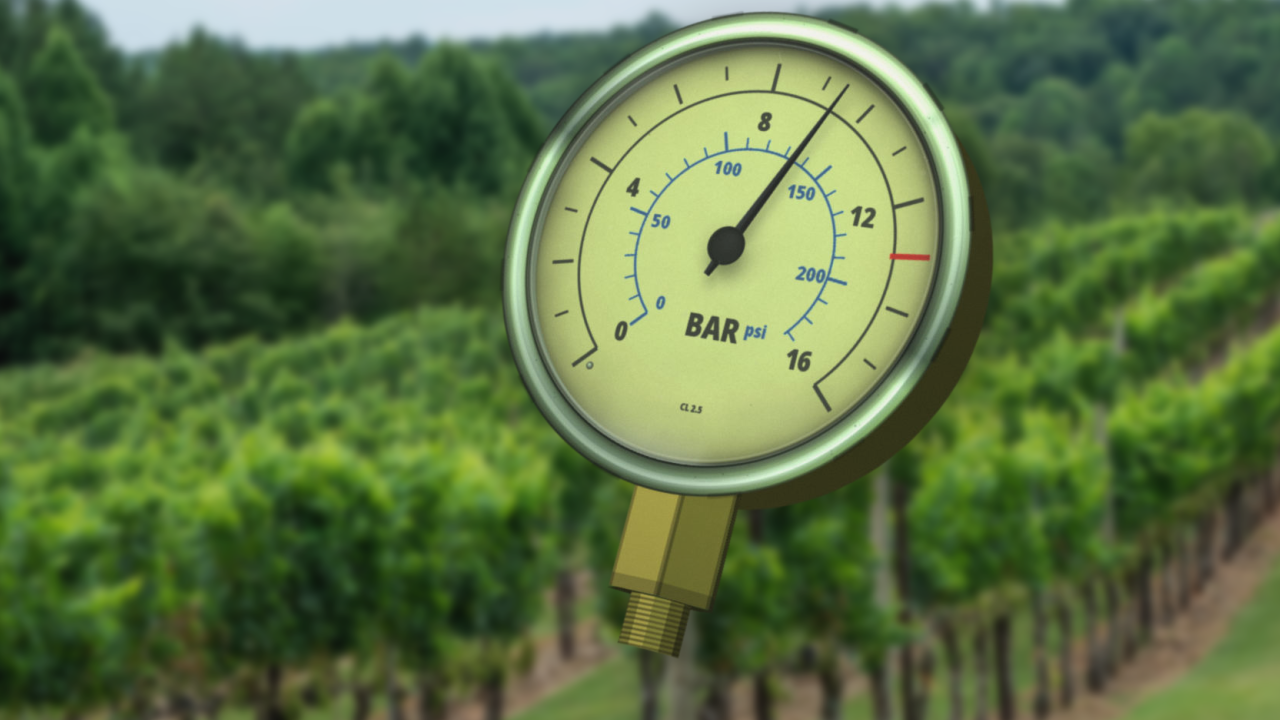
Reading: 9.5 bar
